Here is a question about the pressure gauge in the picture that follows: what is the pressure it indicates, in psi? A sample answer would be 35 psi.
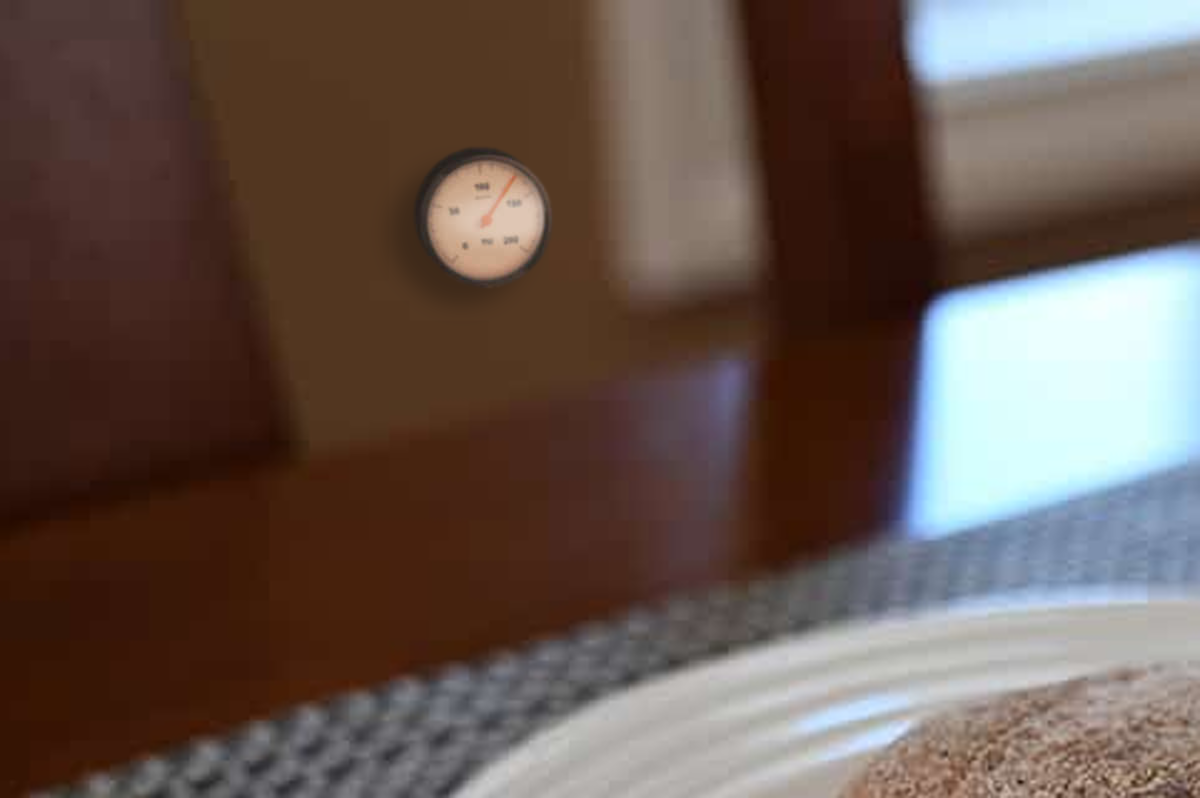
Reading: 130 psi
